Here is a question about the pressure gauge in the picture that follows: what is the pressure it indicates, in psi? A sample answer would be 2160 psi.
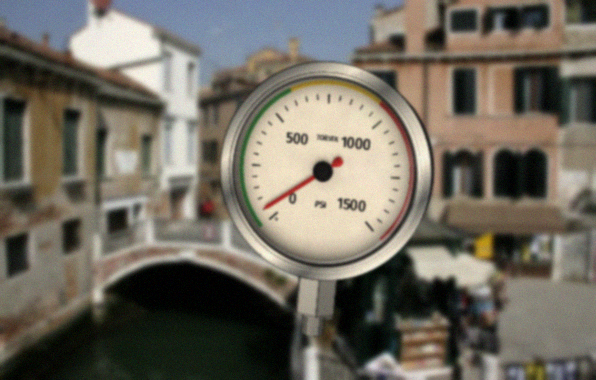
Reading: 50 psi
